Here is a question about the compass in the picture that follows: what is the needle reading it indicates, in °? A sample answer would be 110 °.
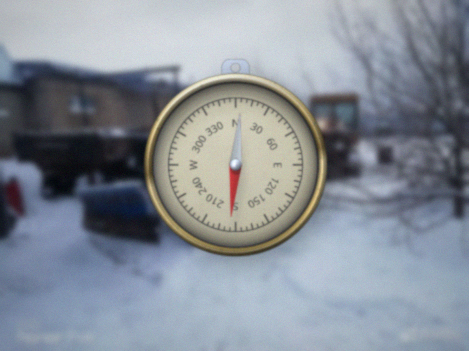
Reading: 185 °
